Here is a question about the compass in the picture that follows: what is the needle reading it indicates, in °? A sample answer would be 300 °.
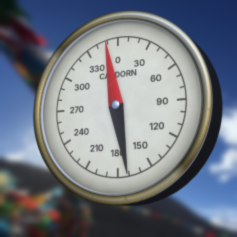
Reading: 350 °
